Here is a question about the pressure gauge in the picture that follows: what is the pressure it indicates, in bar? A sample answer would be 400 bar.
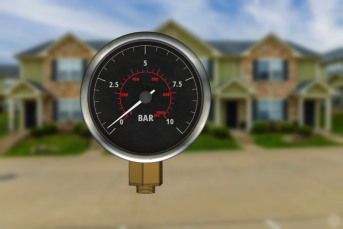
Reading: 0.25 bar
